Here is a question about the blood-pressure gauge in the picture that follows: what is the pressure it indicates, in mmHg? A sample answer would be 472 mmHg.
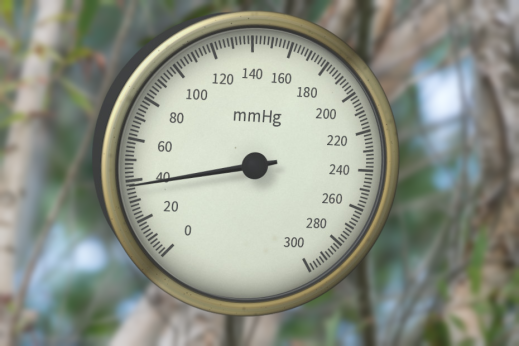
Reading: 38 mmHg
